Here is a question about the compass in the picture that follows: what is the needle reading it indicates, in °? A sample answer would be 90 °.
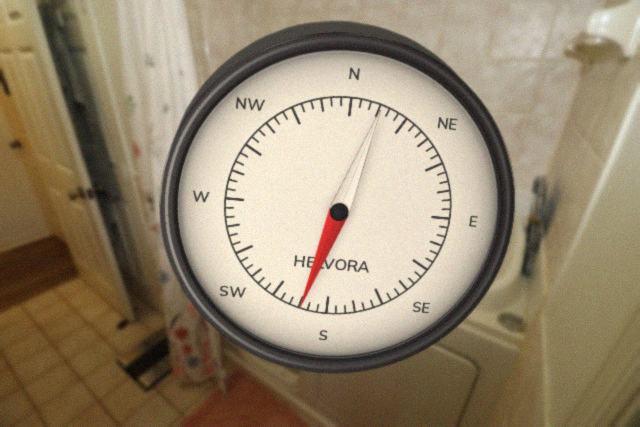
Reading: 195 °
